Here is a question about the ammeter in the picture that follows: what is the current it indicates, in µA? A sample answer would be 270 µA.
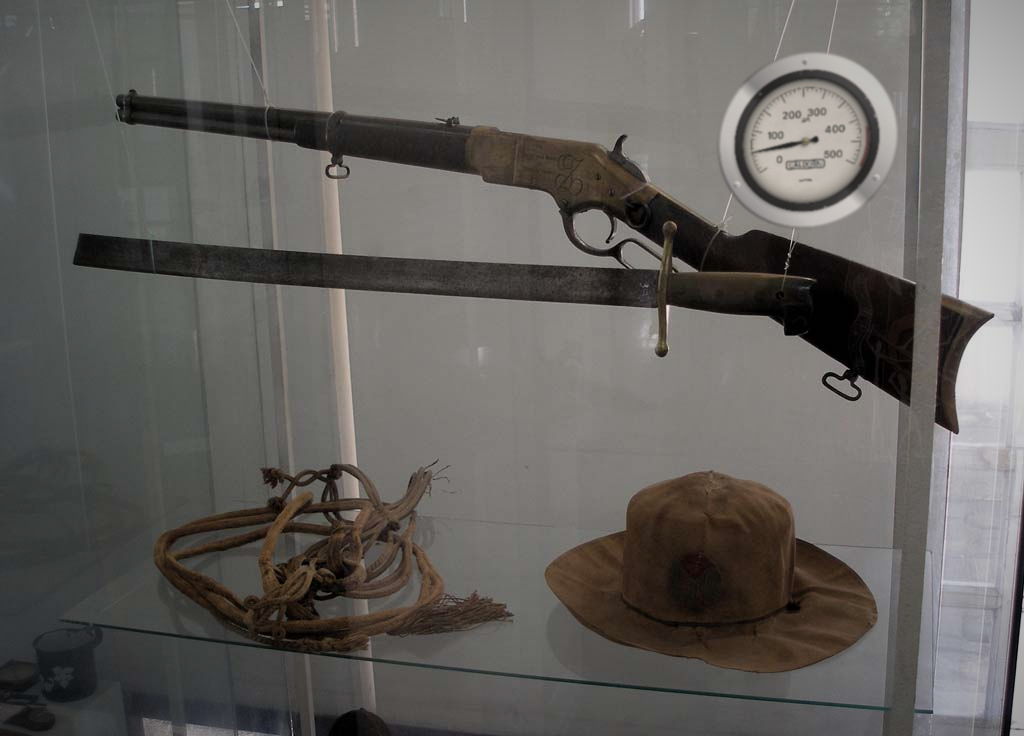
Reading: 50 µA
